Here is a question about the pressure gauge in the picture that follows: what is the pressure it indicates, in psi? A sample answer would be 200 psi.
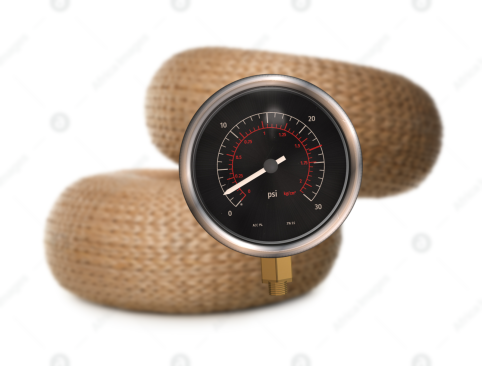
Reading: 2 psi
